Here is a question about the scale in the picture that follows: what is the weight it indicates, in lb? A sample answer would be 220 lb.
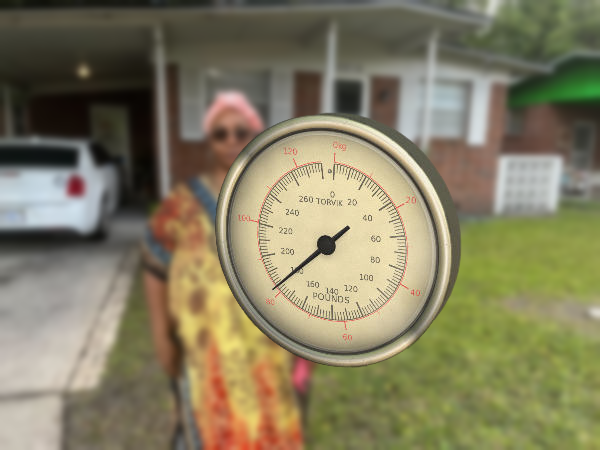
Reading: 180 lb
